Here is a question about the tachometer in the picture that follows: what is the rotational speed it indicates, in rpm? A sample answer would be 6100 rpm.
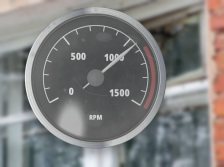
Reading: 1050 rpm
